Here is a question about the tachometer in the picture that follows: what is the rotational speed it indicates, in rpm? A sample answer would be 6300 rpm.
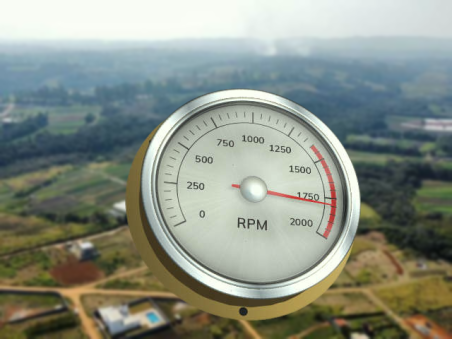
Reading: 1800 rpm
